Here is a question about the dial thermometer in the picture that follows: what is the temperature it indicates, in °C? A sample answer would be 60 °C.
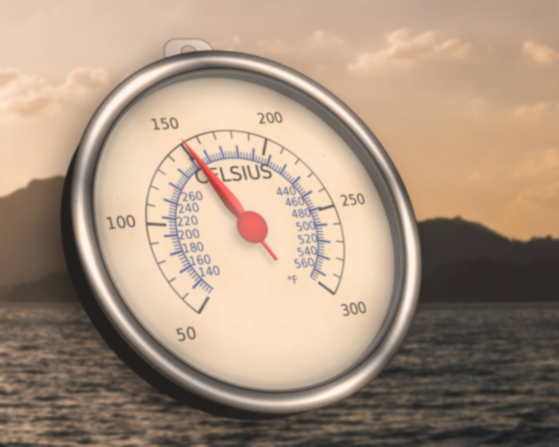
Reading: 150 °C
